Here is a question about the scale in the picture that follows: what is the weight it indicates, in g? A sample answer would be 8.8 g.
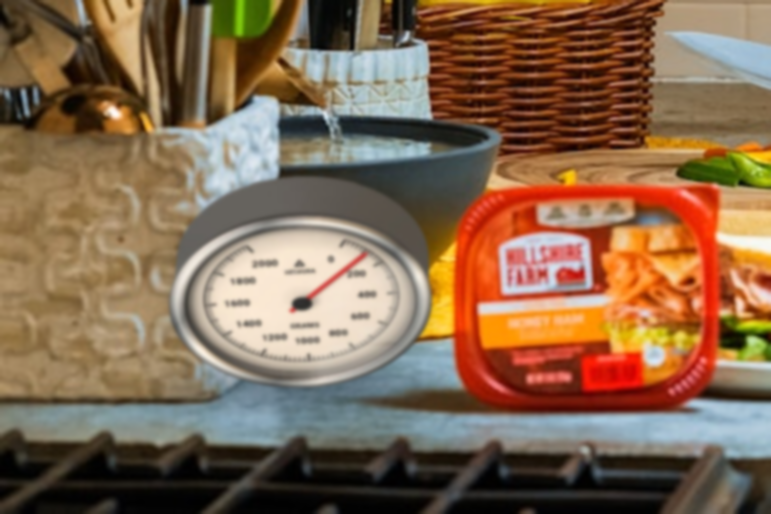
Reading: 100 g
